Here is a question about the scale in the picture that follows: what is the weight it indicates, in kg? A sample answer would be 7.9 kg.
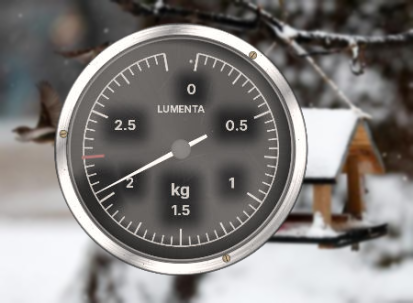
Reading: 2.05 kg
